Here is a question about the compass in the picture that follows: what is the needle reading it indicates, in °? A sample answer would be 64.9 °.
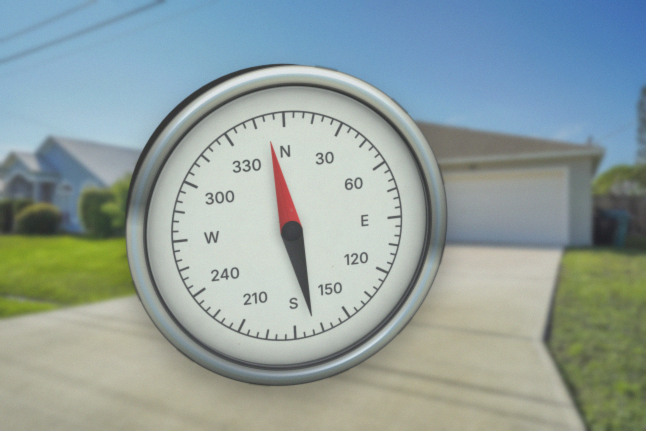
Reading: 350 °
